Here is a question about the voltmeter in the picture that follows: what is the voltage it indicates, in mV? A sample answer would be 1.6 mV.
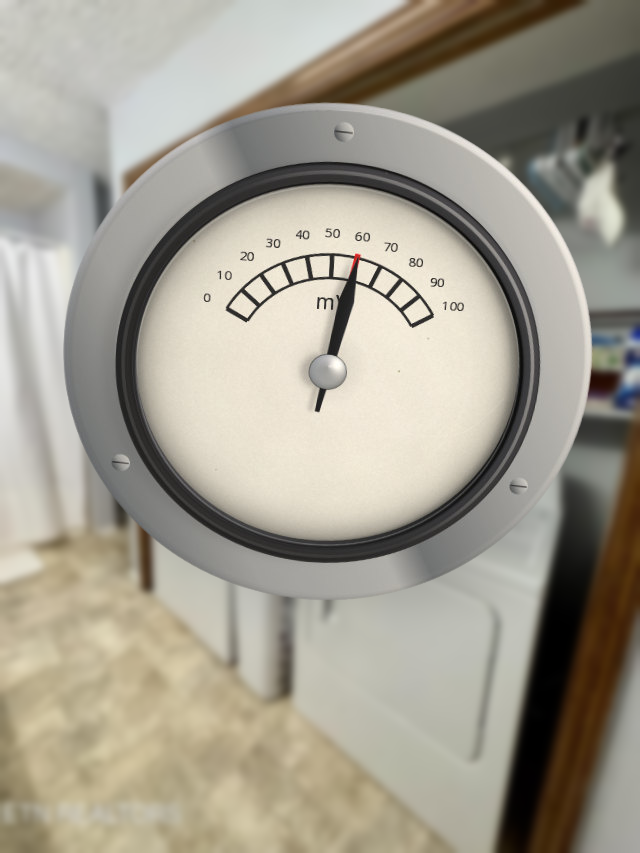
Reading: 60 mV
